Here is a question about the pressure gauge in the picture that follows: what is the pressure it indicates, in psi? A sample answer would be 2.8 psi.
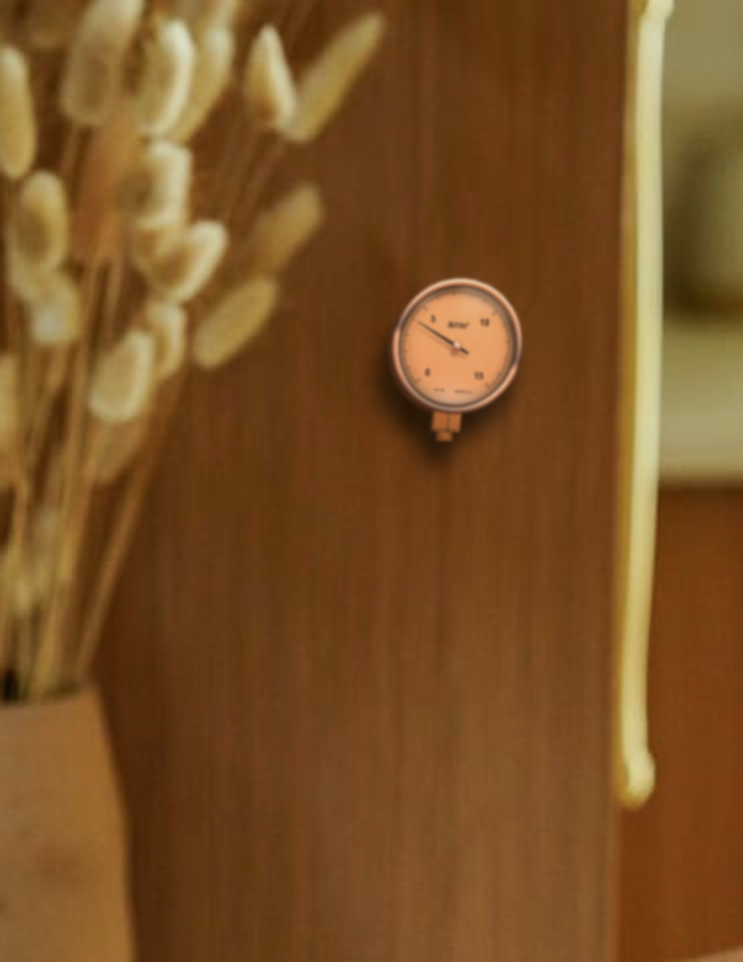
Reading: 4 psi
